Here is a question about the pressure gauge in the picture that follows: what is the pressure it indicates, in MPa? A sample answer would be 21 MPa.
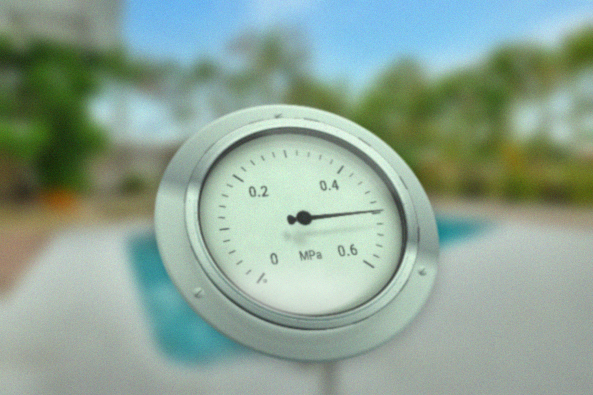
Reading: 0.5 MPa
